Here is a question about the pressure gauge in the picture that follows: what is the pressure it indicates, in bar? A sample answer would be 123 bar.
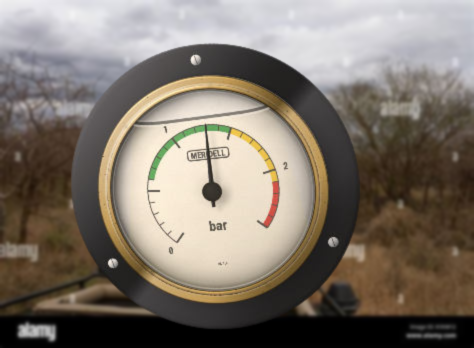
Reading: 1.3 bar
